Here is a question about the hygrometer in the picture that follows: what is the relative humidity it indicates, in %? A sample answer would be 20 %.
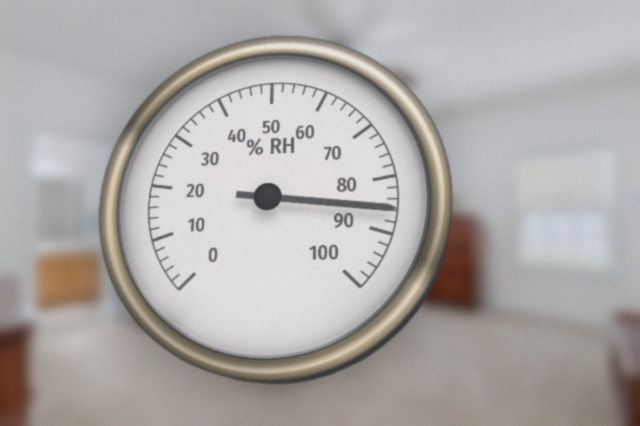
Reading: 86 %
